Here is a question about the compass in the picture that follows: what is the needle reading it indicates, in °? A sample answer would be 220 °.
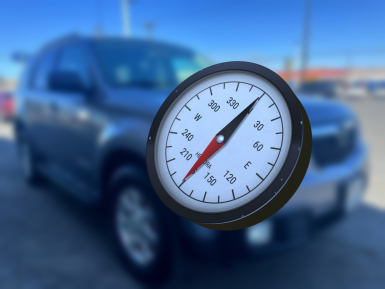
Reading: 180 °
